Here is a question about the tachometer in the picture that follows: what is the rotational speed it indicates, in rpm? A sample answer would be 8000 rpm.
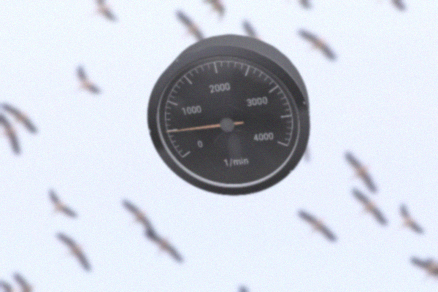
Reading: 500 rpm
